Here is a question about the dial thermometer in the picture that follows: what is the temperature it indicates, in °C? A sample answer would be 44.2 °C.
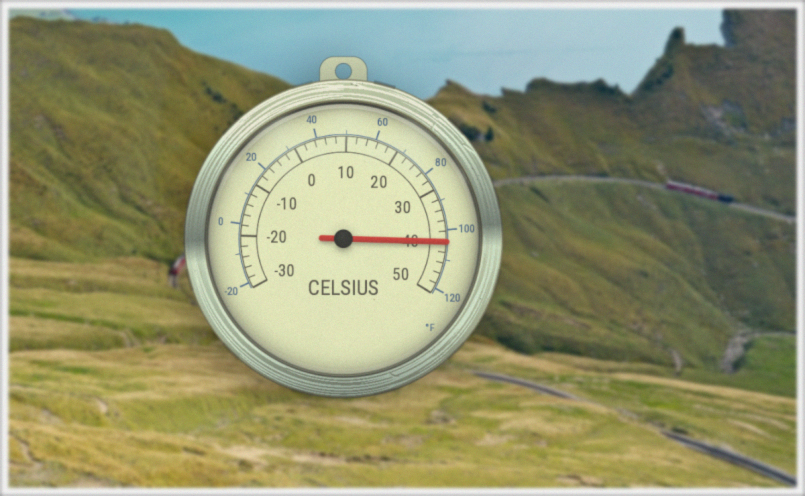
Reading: 40 °C
